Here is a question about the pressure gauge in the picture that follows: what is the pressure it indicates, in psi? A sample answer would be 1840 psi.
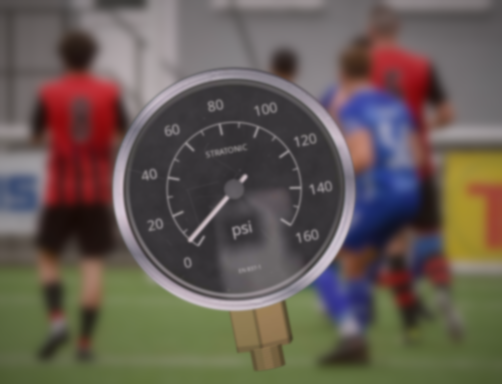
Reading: 5 psi
